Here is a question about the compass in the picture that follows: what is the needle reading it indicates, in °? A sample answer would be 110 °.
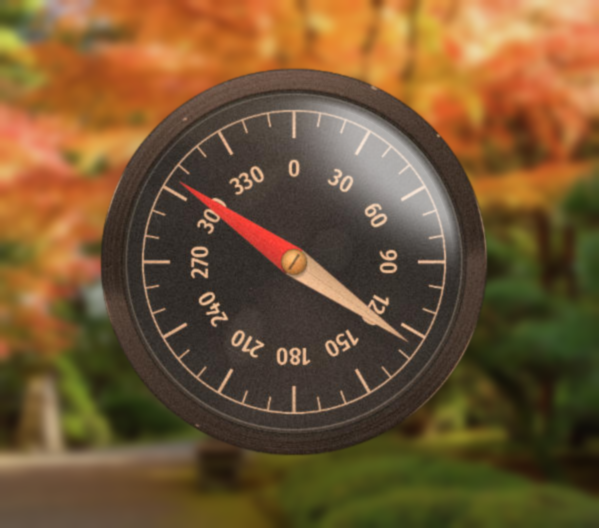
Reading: 305 °
